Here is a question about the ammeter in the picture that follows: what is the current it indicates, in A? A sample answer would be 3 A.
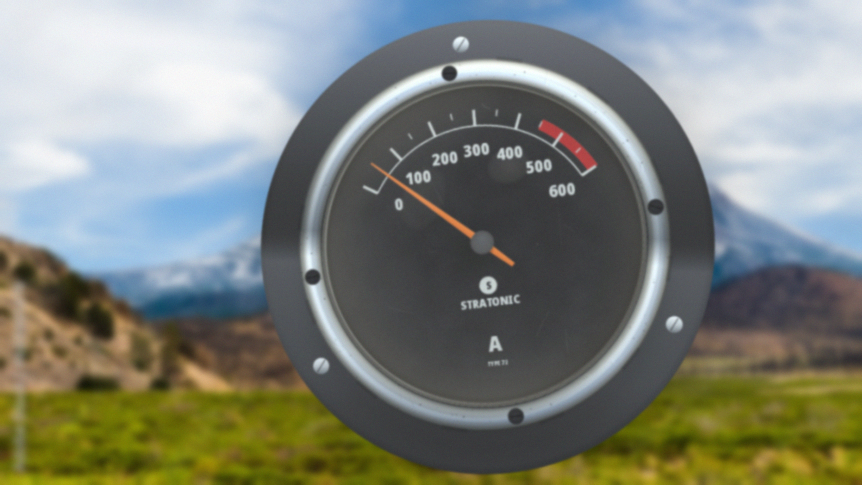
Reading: 50 A
